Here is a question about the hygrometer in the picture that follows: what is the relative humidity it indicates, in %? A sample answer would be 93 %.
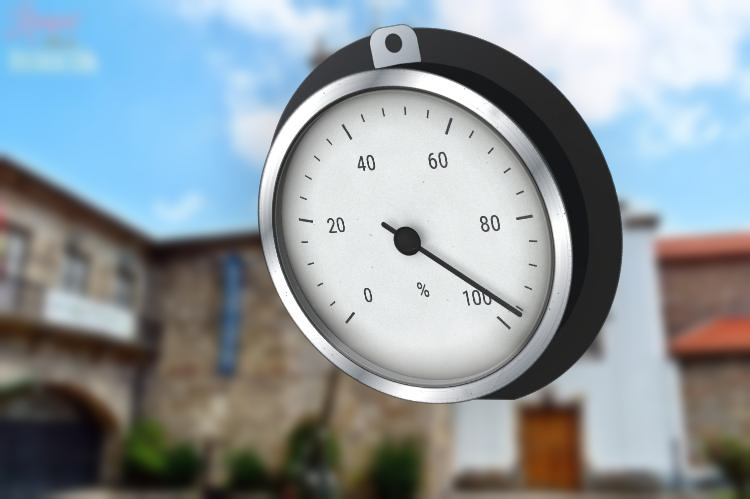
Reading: 96 %
